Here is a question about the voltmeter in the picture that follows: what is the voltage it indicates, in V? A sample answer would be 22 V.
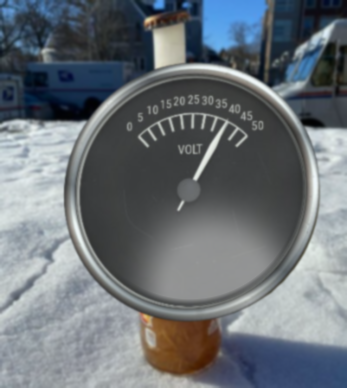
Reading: 40 V
